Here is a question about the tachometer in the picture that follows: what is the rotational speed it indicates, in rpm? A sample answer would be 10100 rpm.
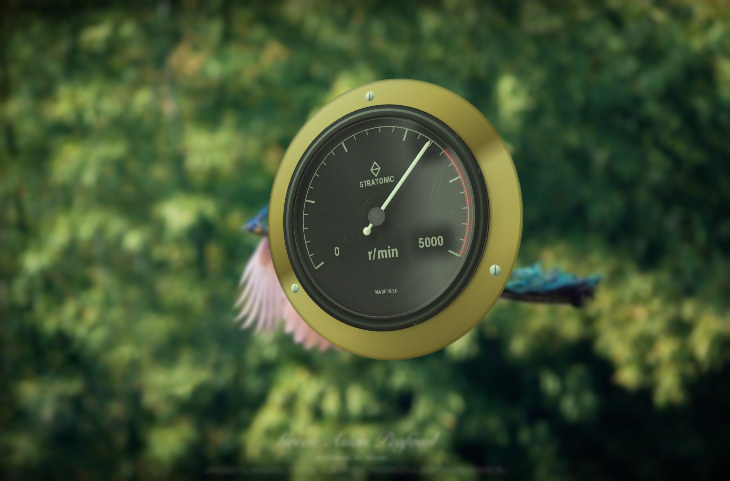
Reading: 3400 rpm
